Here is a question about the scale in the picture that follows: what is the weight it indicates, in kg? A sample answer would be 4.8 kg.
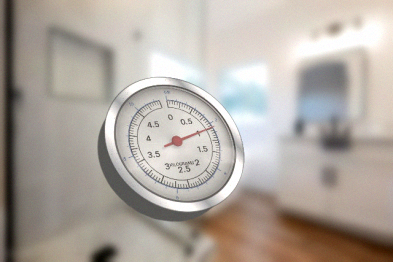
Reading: 1 kg
